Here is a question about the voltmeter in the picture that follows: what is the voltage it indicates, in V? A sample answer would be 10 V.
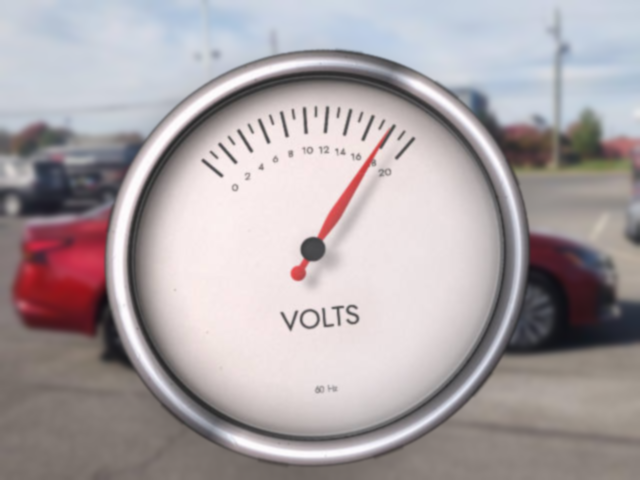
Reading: 18 V
